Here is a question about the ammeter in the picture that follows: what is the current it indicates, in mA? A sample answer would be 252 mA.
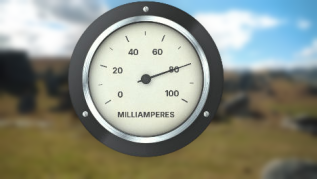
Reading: 80 mA
